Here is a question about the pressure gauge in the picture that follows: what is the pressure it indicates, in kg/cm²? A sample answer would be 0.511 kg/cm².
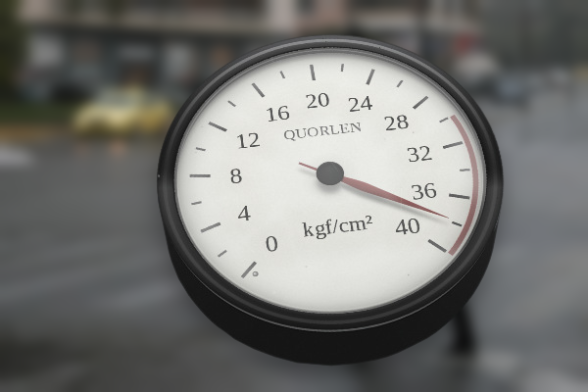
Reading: 38 kg/cm²
